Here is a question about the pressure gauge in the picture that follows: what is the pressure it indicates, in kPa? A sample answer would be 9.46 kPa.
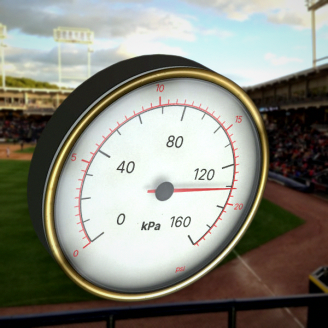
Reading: 130 kPa
